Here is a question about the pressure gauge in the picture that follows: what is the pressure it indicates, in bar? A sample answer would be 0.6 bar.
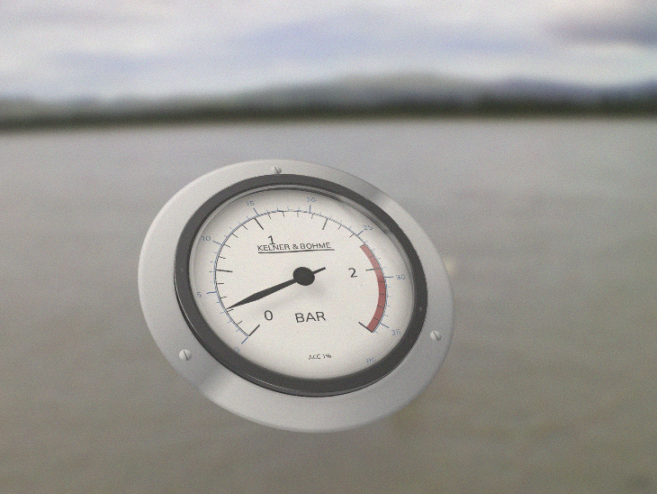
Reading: 0.2 bar
